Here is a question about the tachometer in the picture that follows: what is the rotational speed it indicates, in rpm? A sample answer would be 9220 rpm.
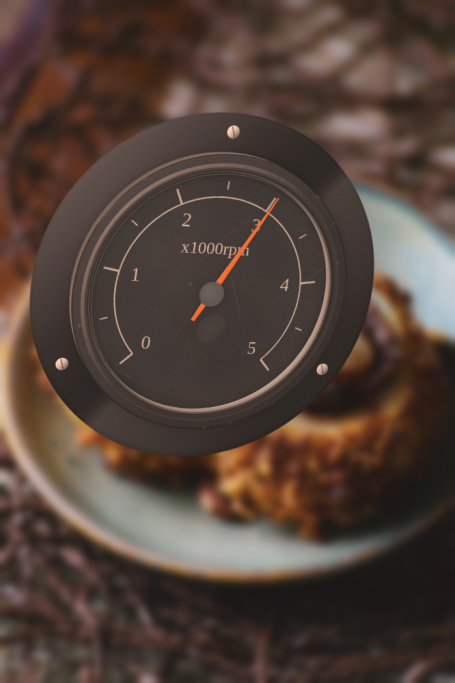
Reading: 3000 rpm
